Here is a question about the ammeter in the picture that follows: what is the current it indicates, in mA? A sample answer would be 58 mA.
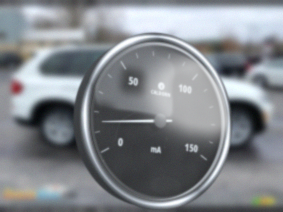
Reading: 15 mA
